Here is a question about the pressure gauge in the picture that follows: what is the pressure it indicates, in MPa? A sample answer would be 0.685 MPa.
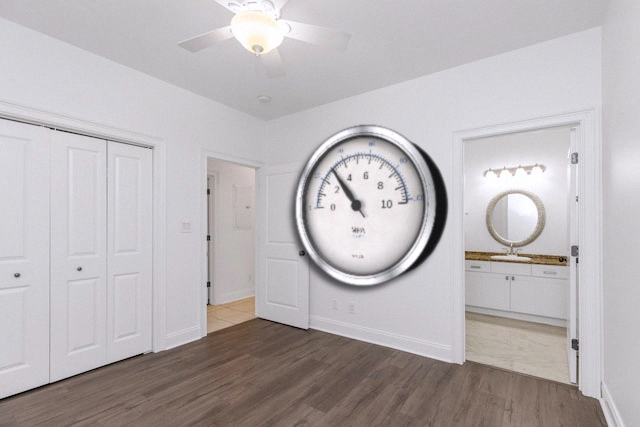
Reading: 3 MPa
